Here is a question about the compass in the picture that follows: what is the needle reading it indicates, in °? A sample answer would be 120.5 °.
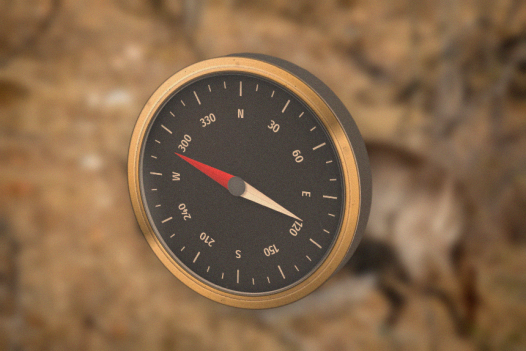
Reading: 290 °
